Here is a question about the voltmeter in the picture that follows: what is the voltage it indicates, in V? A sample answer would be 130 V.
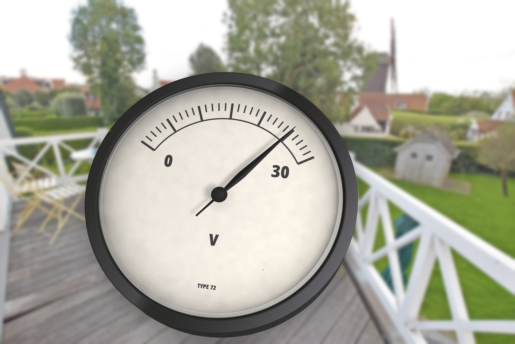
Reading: 25 V
